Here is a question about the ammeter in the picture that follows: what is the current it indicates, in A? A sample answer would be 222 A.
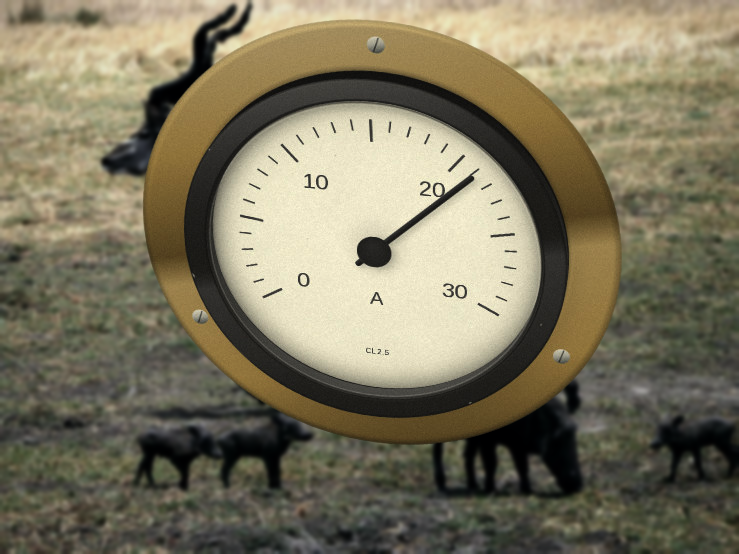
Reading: 21 A
